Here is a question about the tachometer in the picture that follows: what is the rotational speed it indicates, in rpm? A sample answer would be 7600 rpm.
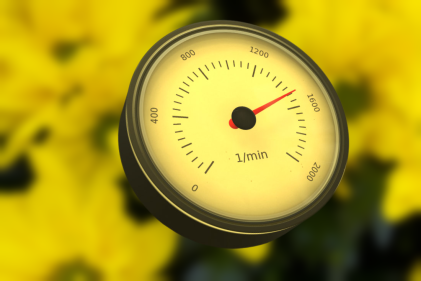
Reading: 1500 rpm
